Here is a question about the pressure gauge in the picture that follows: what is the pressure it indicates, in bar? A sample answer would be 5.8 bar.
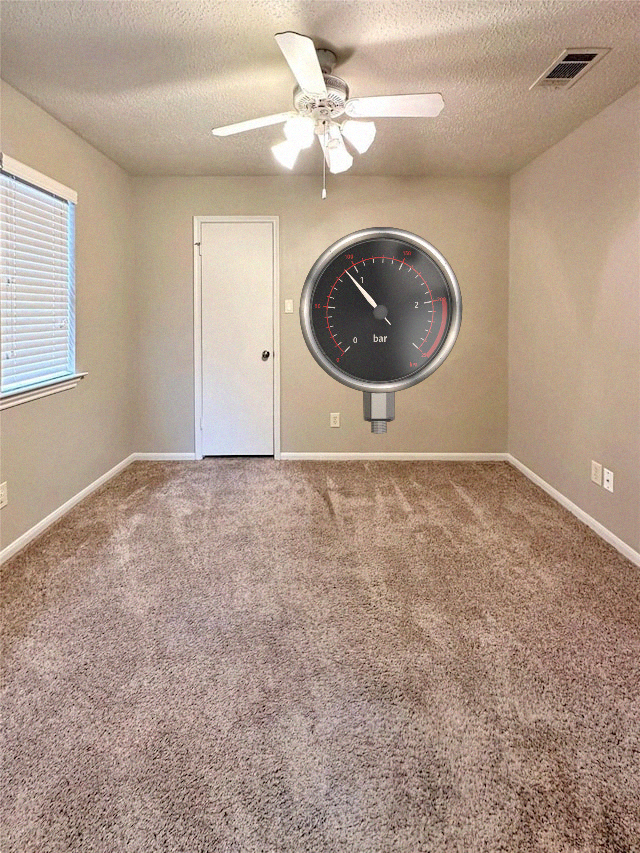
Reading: 0.9 bar
